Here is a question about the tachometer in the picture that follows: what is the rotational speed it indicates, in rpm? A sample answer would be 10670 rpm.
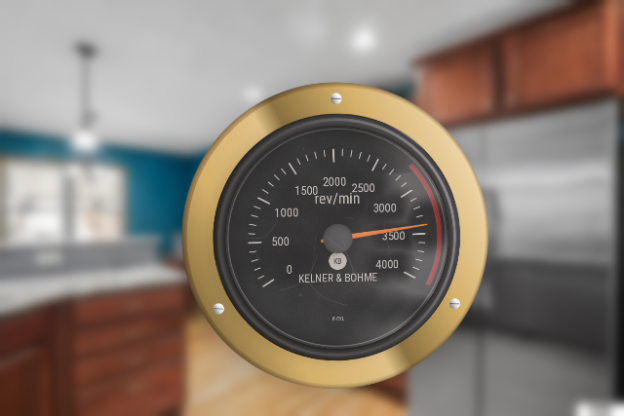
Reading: 3400 rpm
